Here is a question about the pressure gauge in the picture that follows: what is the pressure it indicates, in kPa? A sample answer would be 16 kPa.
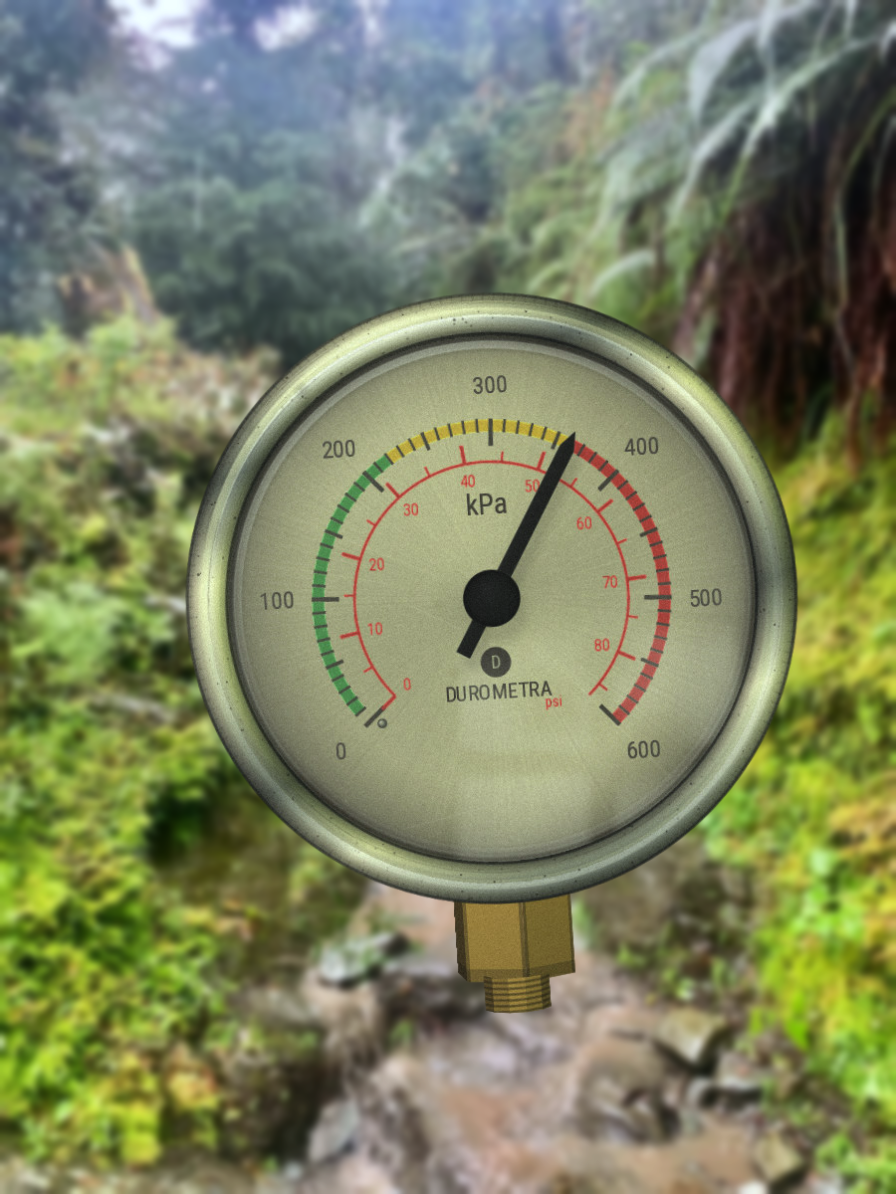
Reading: 360 kPa
